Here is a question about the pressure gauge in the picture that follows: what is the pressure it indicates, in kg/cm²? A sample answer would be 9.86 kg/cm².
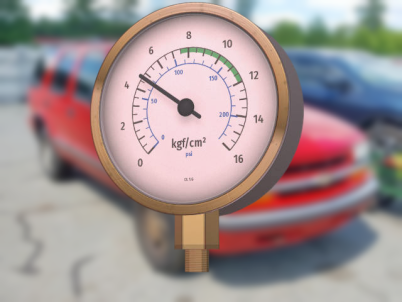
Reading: 4.75 kg/cm²
